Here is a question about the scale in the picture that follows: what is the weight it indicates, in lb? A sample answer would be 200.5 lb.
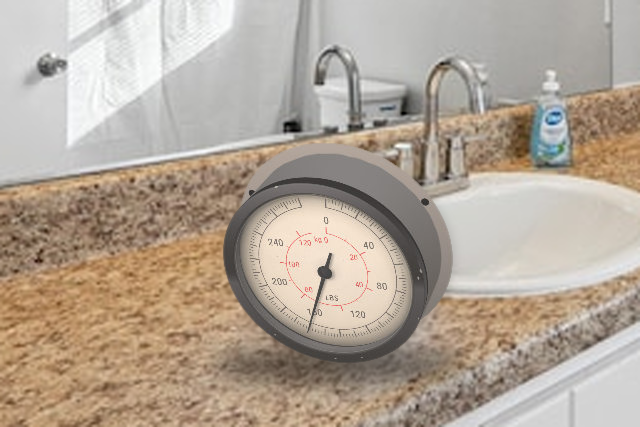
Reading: 160 lb
